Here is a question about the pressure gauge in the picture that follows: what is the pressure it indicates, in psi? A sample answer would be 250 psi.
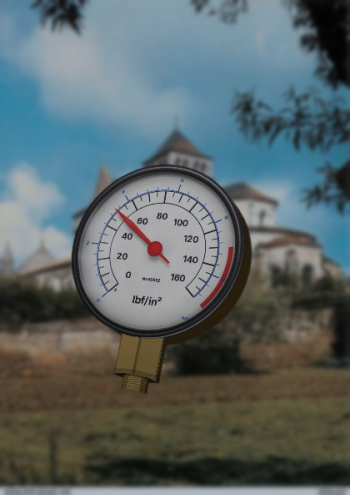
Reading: 50 psi
